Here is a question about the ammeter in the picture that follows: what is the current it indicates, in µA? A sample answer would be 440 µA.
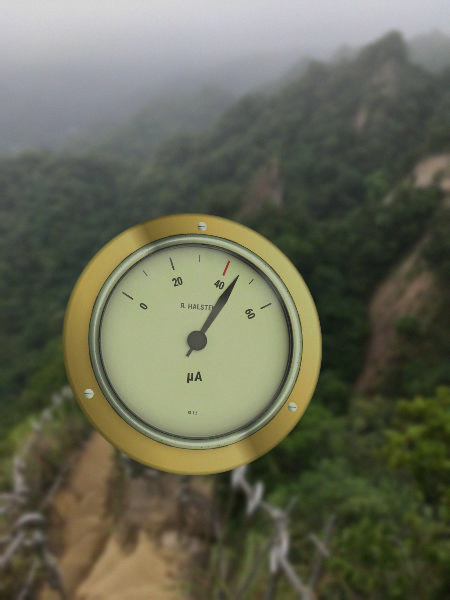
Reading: 45 µA
